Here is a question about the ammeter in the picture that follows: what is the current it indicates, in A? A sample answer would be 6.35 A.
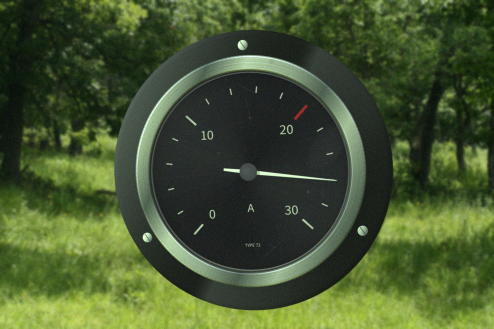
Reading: 26 A
